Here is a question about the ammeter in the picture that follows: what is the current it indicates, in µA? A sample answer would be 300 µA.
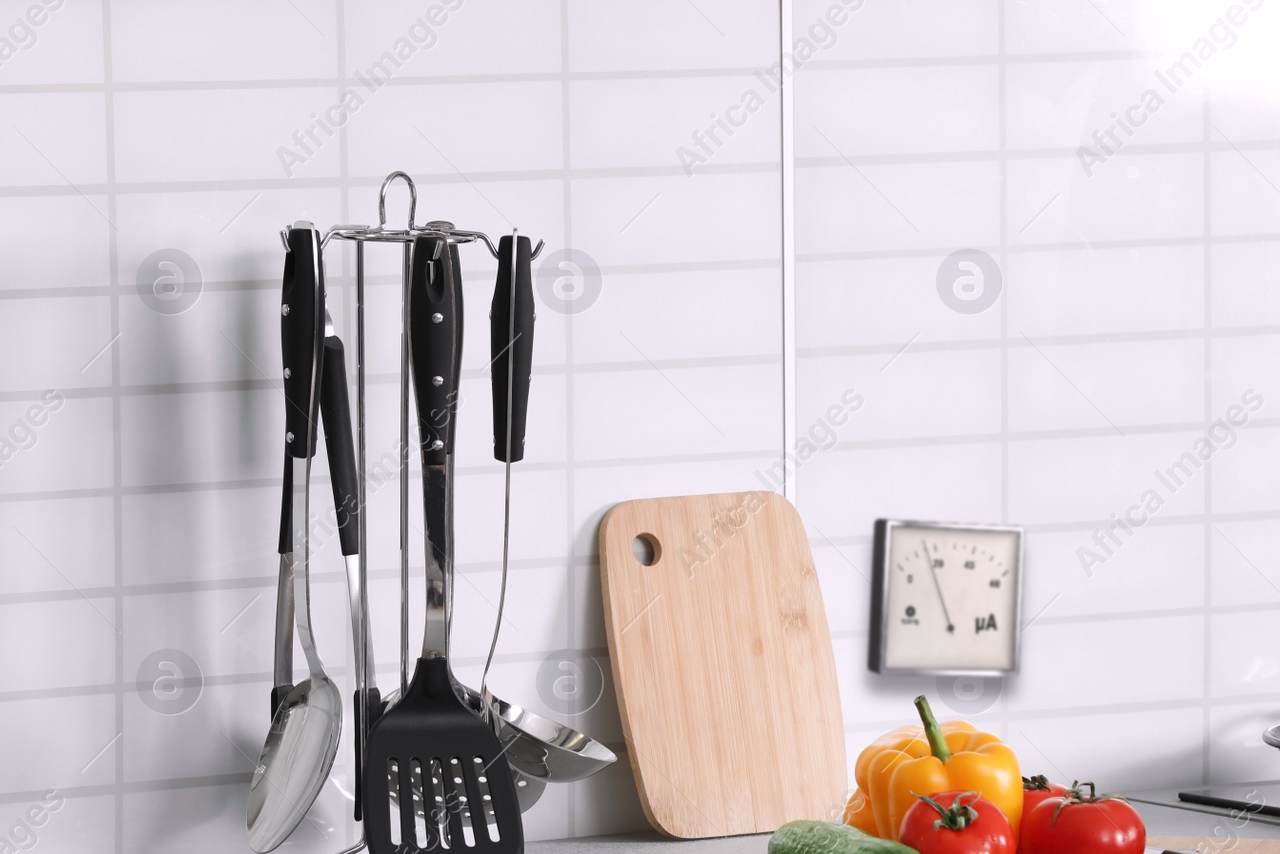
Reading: 15 µA
